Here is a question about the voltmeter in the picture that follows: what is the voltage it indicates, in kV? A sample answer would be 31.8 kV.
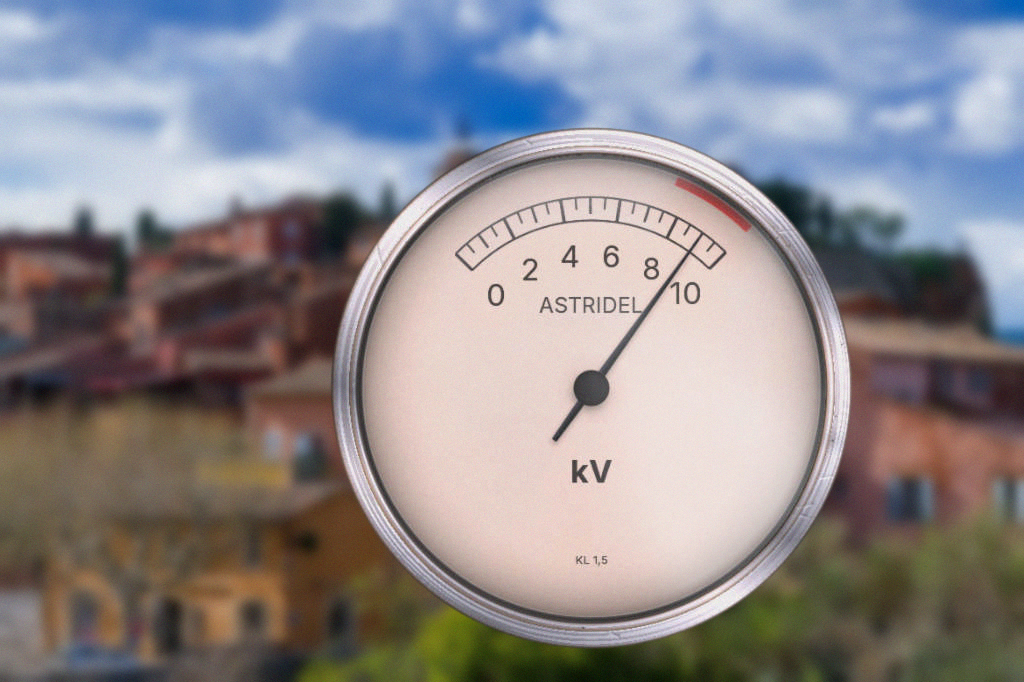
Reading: 9 kV
